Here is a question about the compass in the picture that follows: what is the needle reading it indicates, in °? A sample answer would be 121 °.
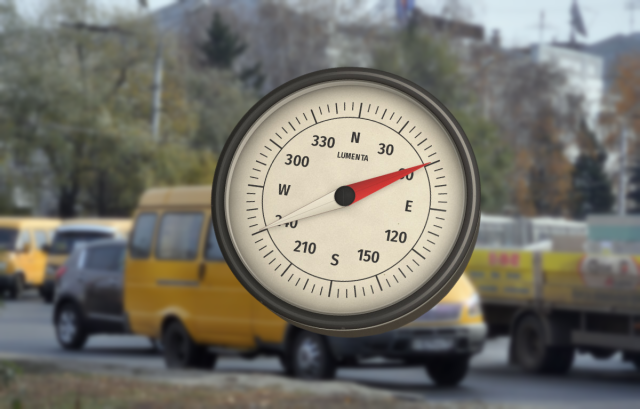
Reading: 60 °
